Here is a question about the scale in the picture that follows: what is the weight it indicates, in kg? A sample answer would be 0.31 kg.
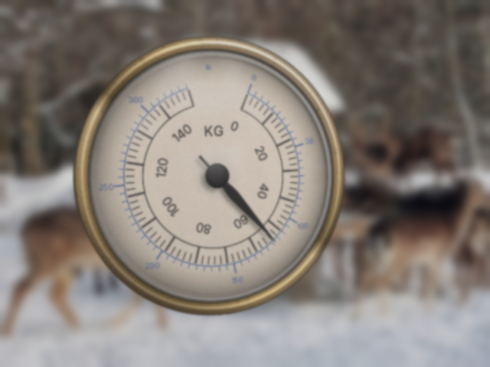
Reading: 54 kg
